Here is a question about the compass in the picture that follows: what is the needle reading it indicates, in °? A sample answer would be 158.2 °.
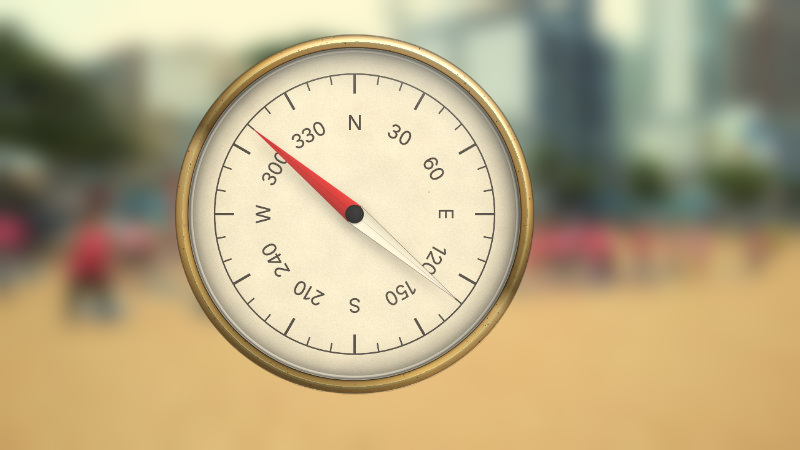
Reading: 310 °
